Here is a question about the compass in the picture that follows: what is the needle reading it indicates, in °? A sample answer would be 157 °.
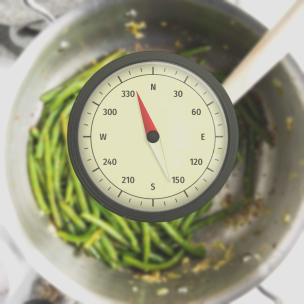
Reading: 340 °
